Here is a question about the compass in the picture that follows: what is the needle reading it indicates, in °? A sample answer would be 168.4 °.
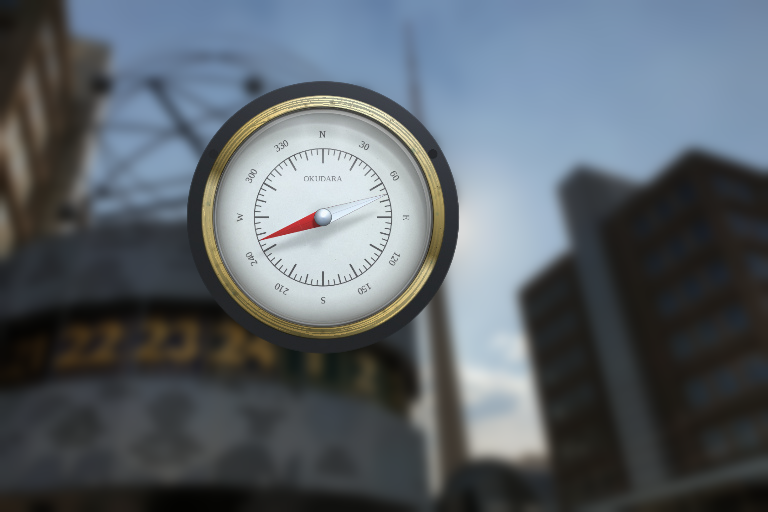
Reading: 250 °
